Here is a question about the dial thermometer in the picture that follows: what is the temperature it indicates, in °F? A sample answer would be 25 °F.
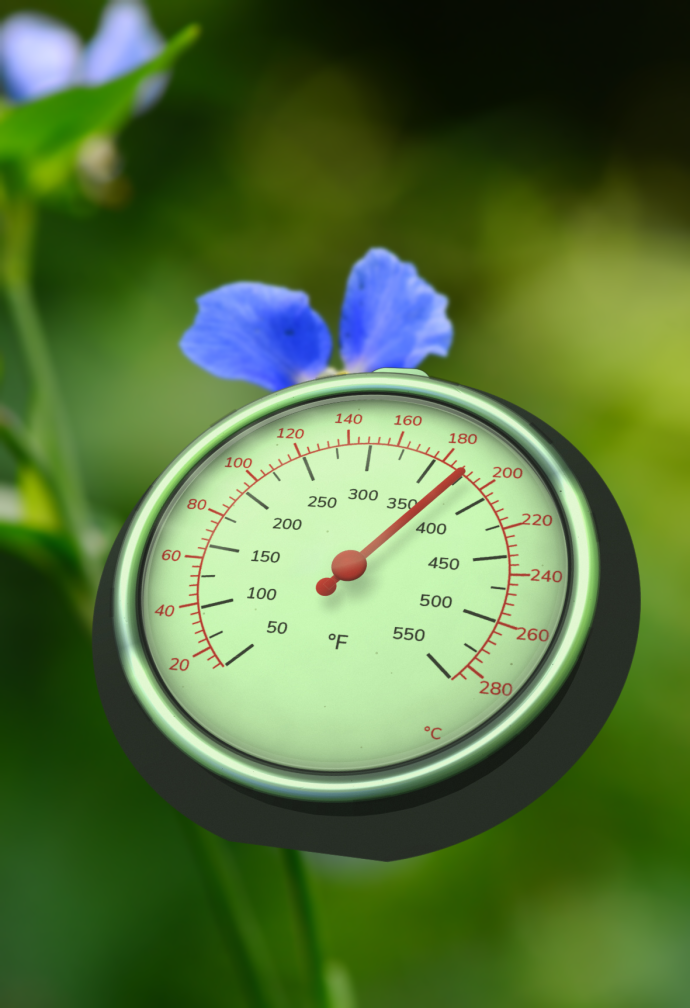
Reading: 375 °F
